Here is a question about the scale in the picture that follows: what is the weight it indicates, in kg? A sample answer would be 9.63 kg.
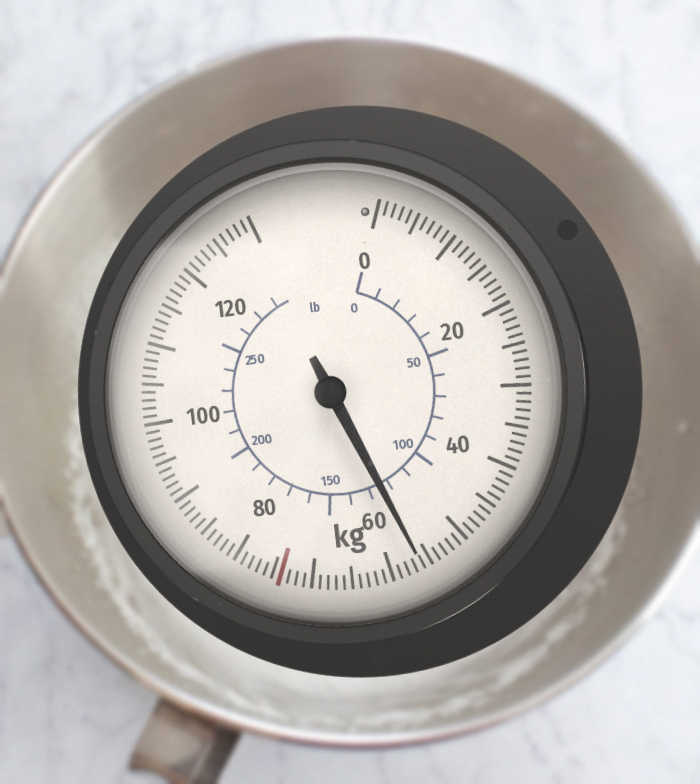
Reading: 56 kg
